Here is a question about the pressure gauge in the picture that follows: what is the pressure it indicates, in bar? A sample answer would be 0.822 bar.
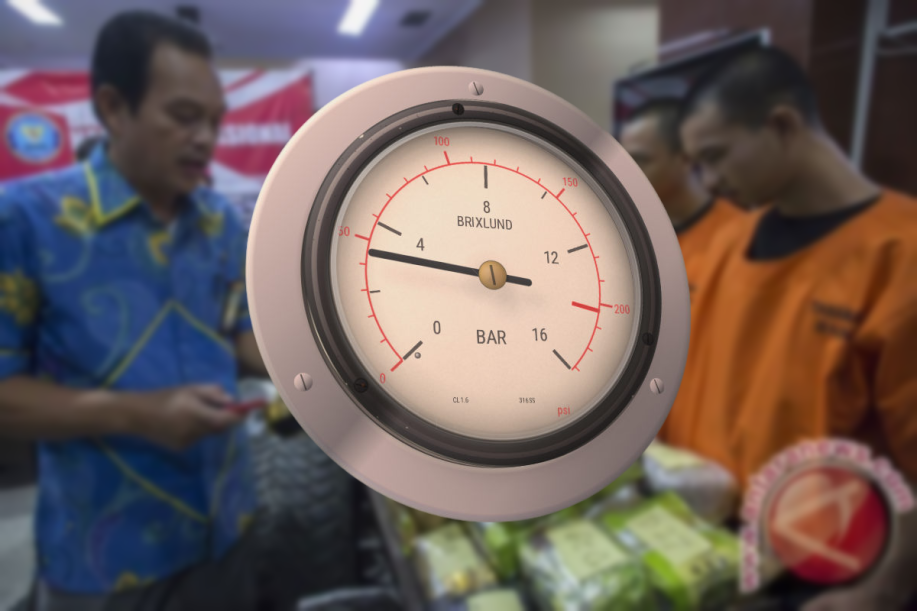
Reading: 3 bar
